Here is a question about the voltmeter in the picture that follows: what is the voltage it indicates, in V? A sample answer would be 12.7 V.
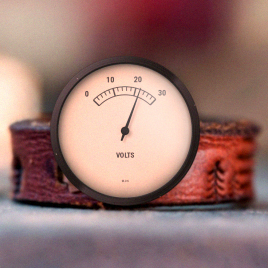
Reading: 22 V
